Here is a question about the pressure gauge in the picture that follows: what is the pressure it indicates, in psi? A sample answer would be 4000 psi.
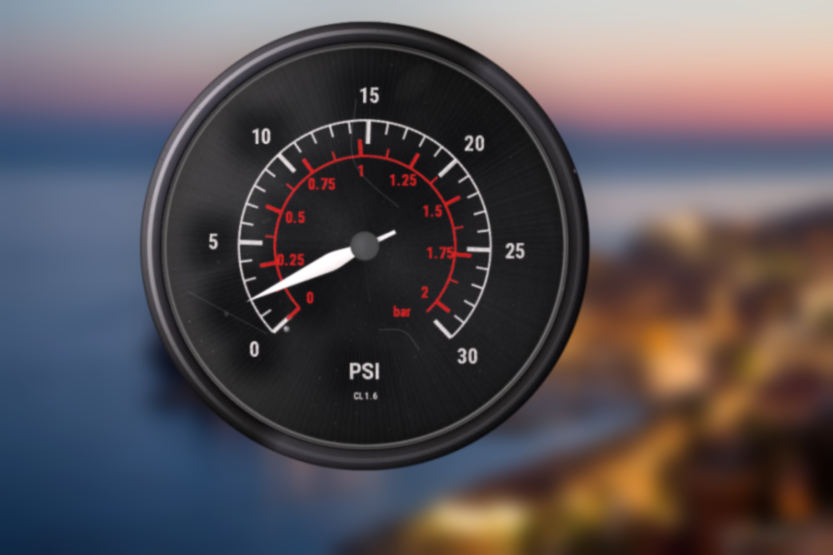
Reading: 2 psi
